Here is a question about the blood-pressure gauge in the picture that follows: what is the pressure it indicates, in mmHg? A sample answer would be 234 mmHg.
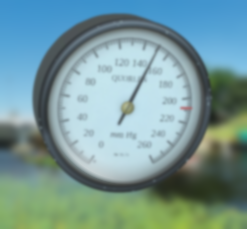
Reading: 150 mmHg
